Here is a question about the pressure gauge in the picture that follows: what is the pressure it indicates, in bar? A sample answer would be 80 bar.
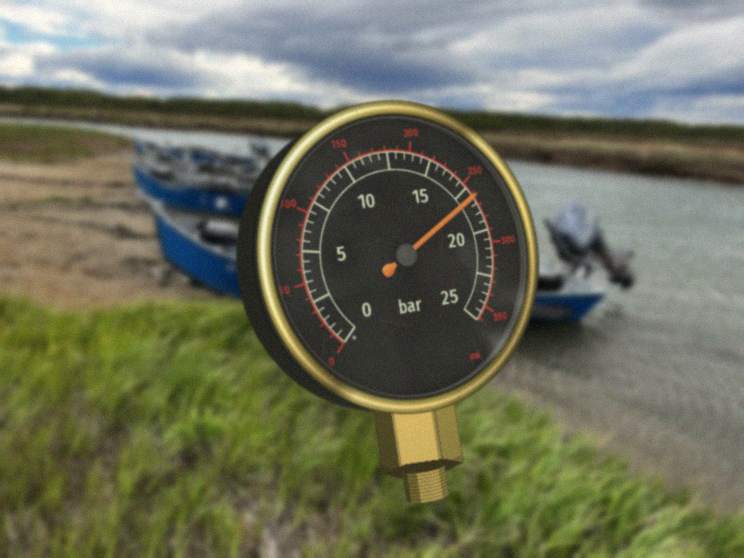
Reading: 18 bar
